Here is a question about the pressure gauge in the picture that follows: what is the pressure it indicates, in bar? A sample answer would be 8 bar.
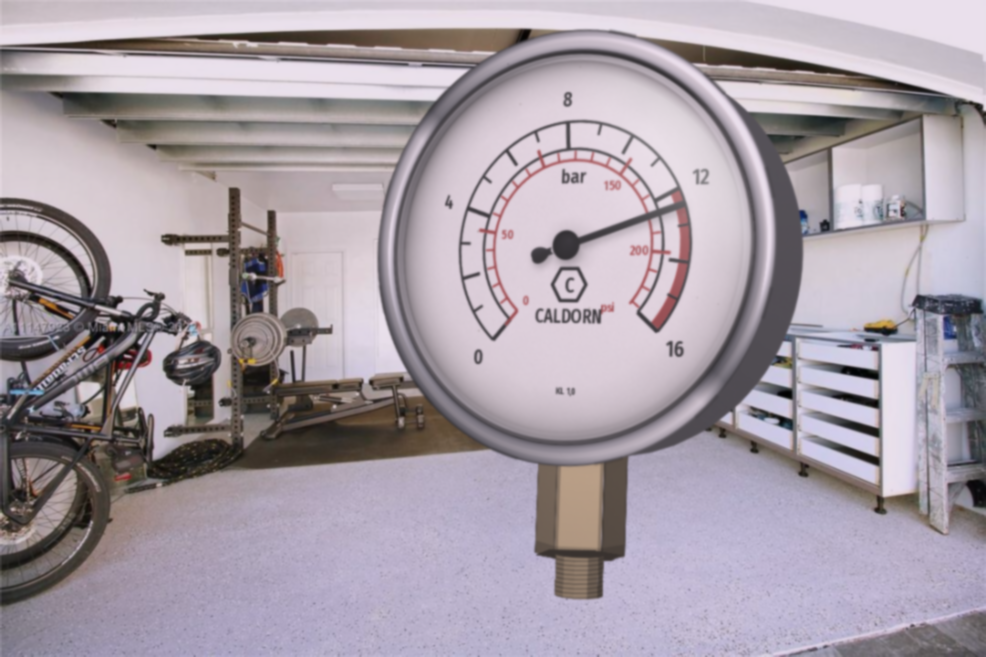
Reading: 12.5 bar
